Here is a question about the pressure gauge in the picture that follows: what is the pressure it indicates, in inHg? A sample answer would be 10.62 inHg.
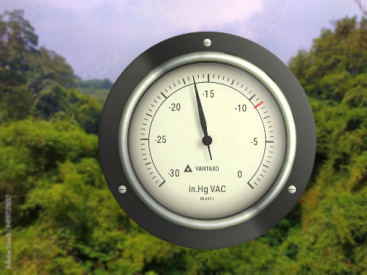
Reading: -16.5 inHg
